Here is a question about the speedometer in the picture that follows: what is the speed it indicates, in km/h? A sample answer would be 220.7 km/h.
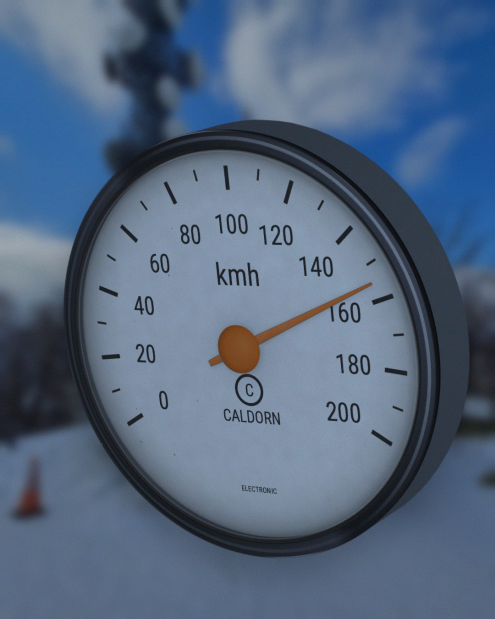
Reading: 155 km/h
